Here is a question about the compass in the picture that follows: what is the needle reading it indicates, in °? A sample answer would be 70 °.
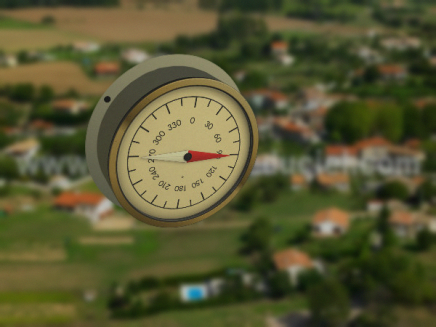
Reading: 90 °
